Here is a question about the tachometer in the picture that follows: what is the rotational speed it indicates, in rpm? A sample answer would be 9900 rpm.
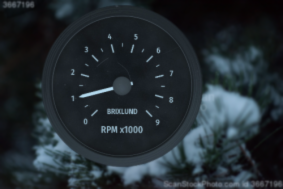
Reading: 1000 rpm
